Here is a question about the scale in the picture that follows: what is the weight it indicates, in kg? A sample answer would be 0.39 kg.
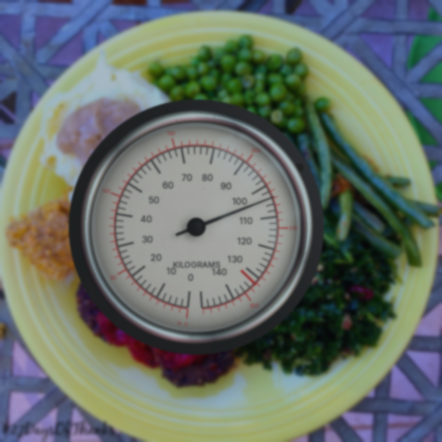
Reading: 104 kg
